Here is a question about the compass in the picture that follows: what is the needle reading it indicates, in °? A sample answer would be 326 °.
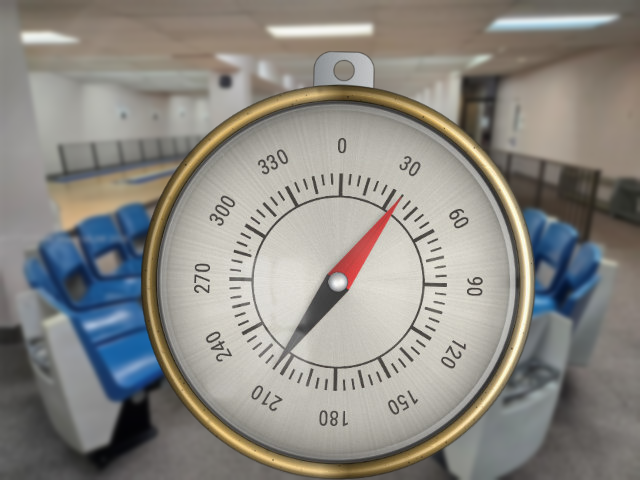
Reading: 35 °
